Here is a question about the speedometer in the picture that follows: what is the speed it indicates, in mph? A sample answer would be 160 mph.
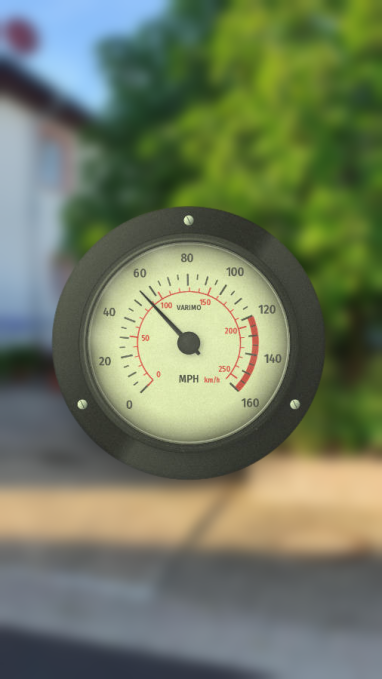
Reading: 55 mph
